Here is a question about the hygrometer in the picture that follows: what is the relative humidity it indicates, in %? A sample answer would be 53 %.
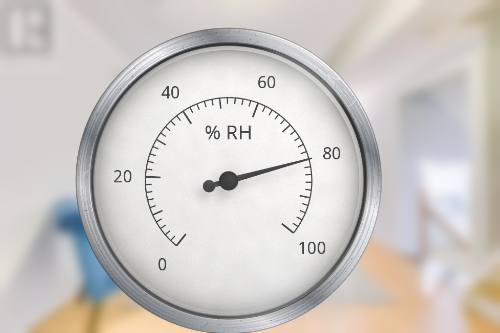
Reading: 80 %
